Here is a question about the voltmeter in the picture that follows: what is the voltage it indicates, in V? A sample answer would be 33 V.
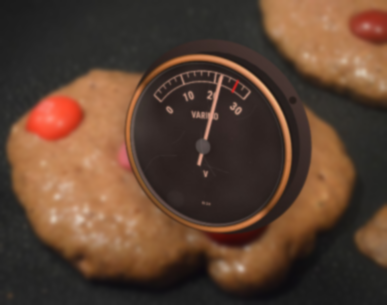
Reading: 22 V
